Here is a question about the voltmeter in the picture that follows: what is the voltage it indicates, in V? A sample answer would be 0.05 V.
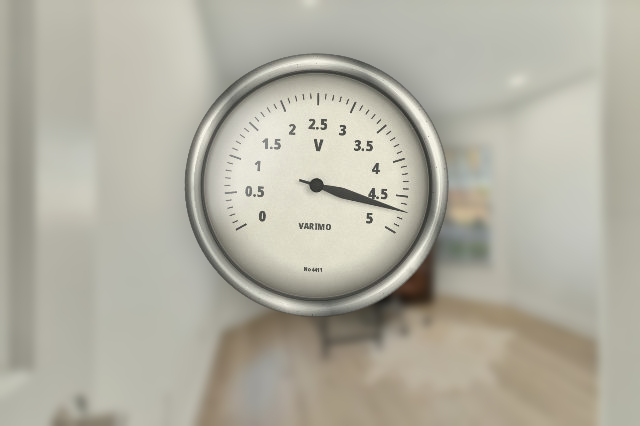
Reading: 4.7 V
